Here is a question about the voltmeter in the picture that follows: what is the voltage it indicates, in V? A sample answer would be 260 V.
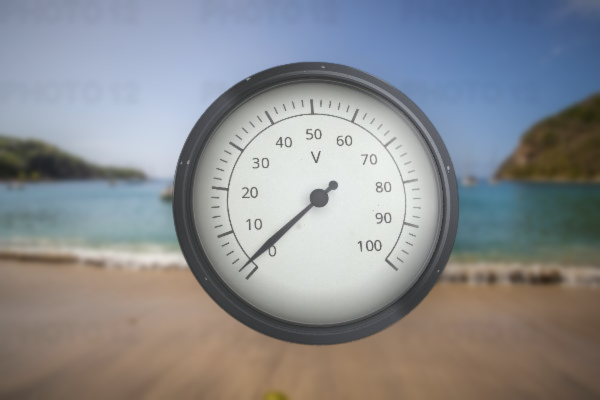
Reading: 2 V
